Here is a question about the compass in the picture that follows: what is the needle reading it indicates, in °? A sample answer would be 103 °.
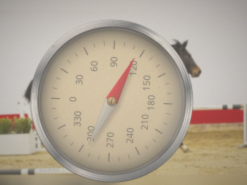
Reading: 115 °
